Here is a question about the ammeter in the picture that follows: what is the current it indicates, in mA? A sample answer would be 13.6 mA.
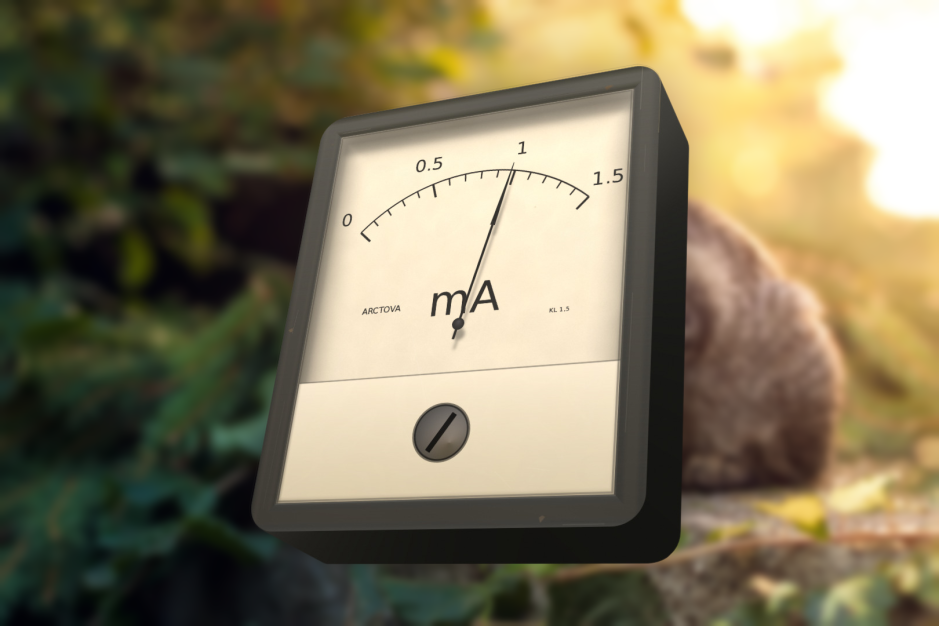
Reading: 1 mA
